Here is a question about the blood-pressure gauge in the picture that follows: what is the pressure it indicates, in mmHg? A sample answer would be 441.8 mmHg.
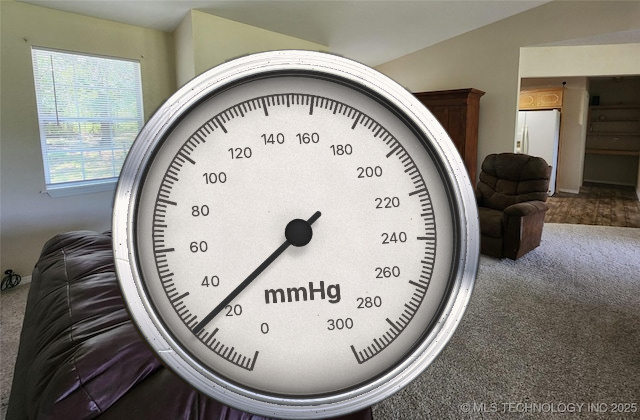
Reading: 26 mmHg
